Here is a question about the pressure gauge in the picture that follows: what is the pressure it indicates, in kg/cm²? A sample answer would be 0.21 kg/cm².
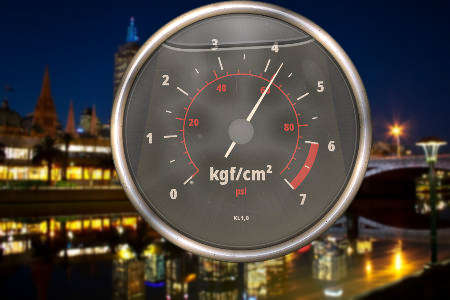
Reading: 4.25 kg/cm²
